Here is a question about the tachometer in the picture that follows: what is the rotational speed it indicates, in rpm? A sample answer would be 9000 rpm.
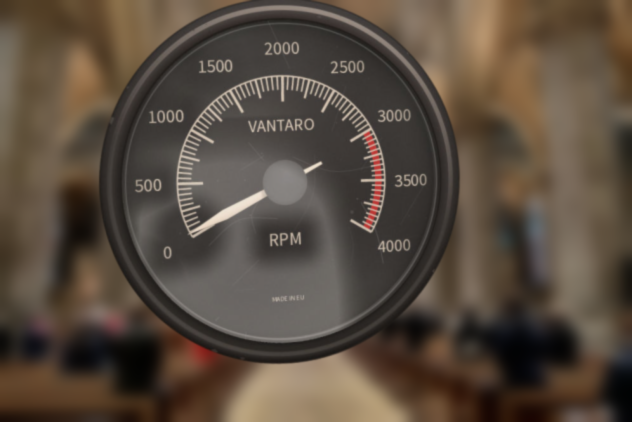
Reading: 50 rpm
